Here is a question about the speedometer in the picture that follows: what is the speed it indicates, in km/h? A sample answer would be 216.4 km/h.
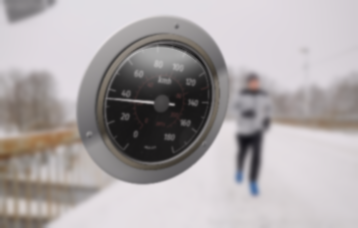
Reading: 35 km/h
